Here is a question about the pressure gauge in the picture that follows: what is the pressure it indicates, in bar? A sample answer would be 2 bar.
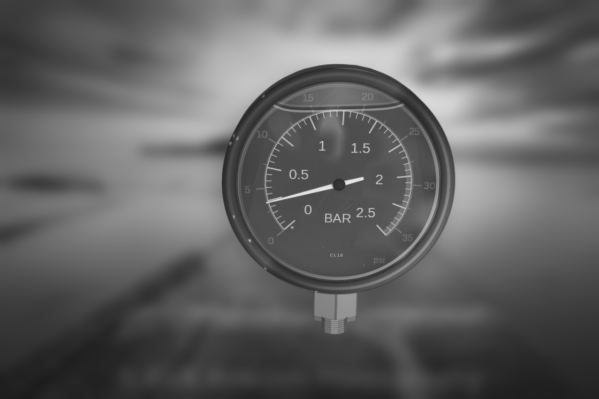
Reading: 0.25 bar
